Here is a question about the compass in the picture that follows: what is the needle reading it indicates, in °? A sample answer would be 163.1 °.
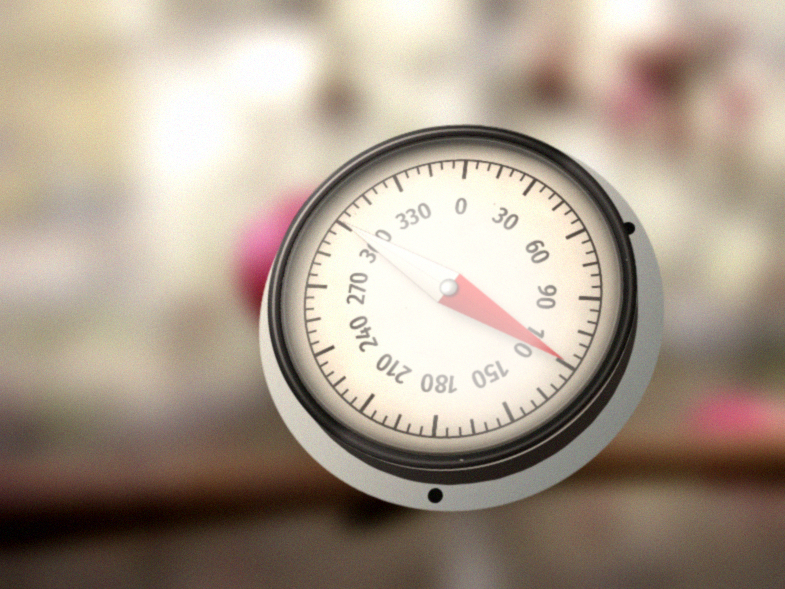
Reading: 120 °
